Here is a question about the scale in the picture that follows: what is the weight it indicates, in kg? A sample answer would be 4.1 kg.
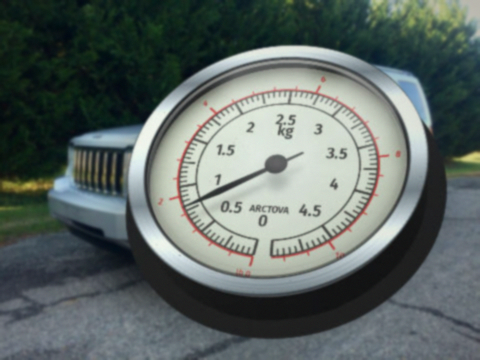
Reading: 0.75 kg
